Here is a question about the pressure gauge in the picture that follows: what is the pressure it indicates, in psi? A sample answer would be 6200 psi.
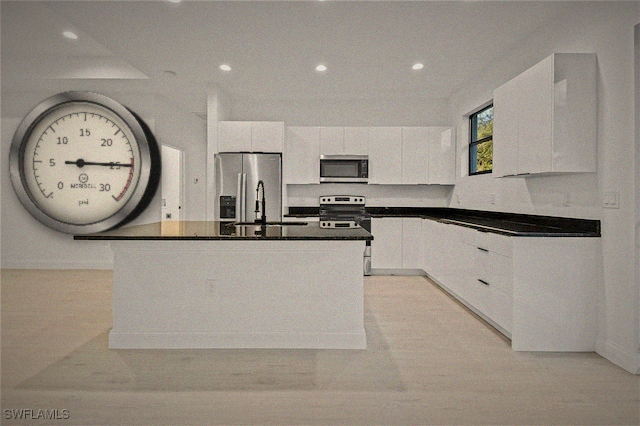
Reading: 25 psi
